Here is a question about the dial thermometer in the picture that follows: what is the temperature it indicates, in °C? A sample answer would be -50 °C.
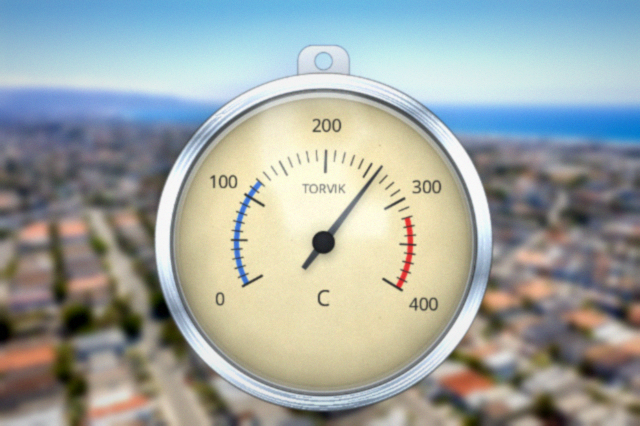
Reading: 260 °C
